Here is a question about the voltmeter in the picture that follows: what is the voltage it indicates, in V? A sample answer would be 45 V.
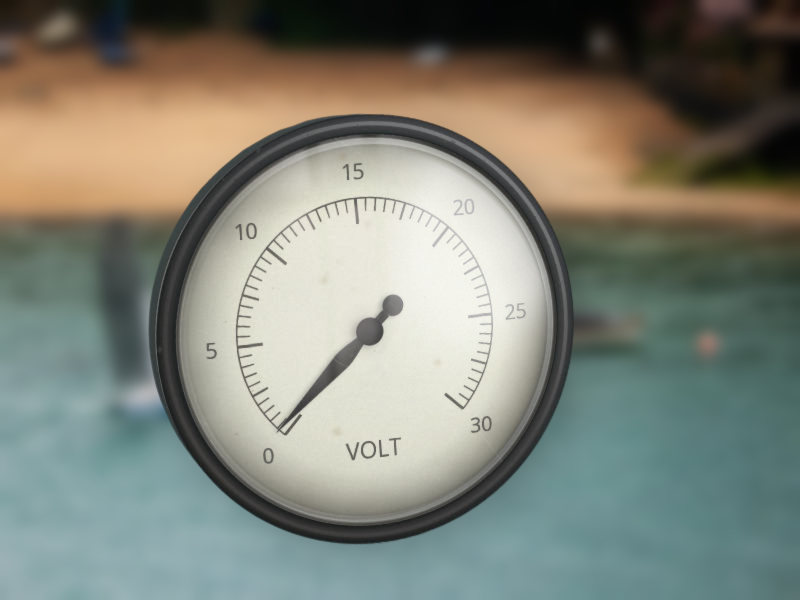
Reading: 0.5 V
